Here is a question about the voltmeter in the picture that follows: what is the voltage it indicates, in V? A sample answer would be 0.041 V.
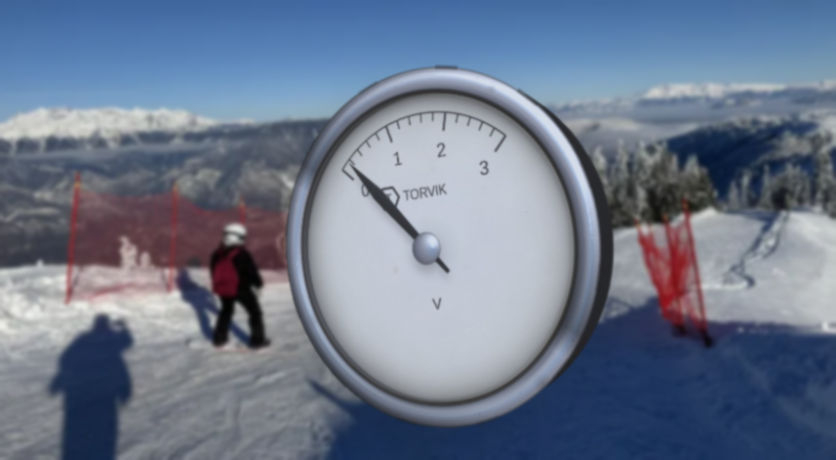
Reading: 0.2 V
